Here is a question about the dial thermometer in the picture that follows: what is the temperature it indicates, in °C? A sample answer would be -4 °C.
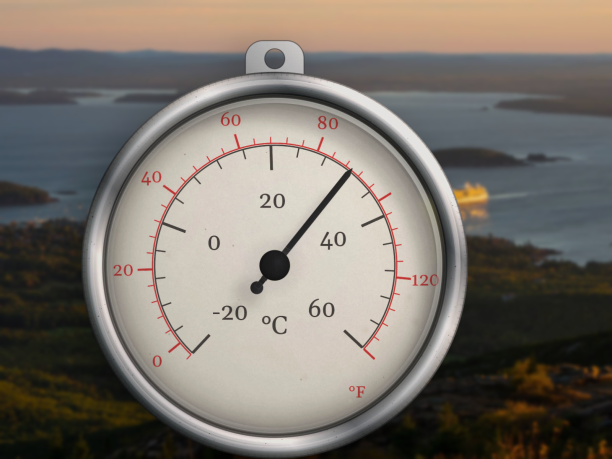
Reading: 32 °C
